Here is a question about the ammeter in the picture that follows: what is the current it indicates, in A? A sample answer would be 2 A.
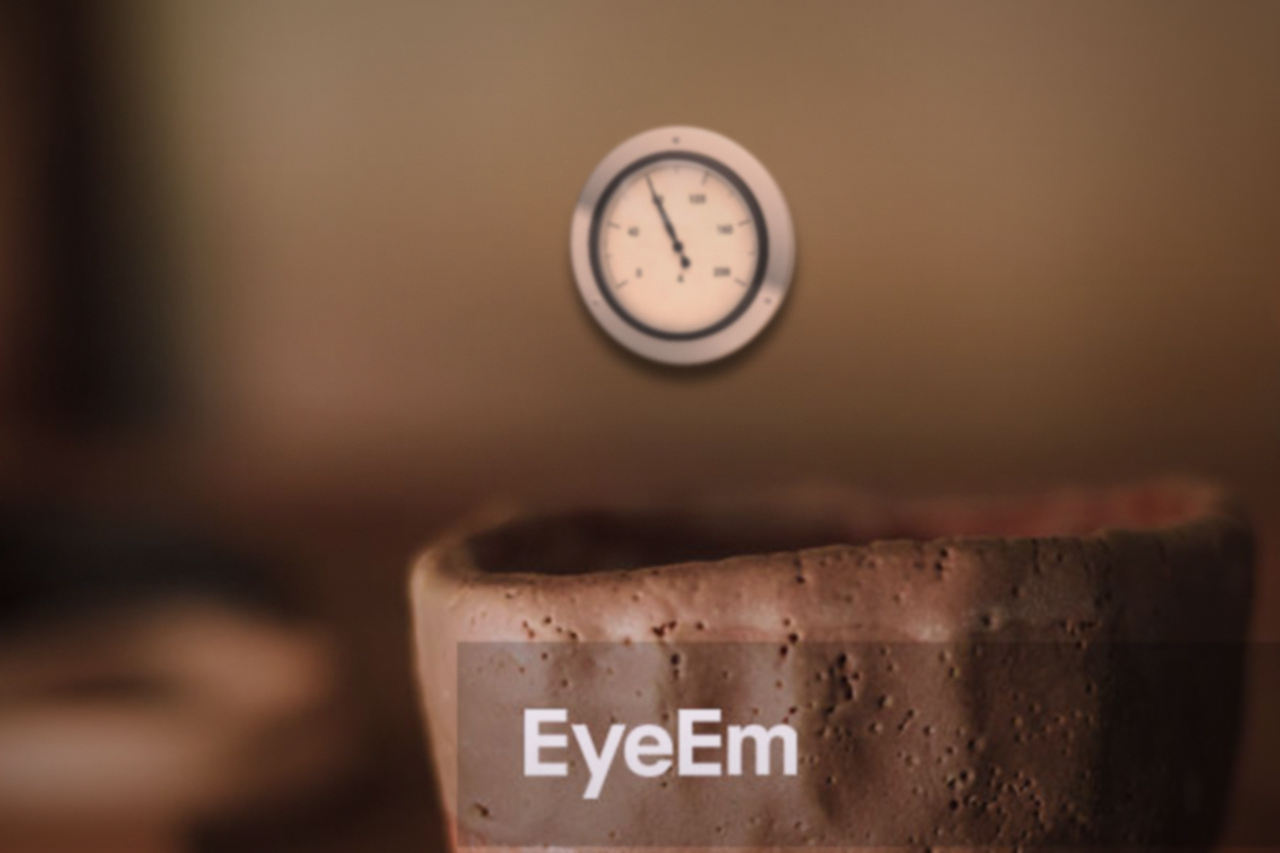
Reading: 80 A
